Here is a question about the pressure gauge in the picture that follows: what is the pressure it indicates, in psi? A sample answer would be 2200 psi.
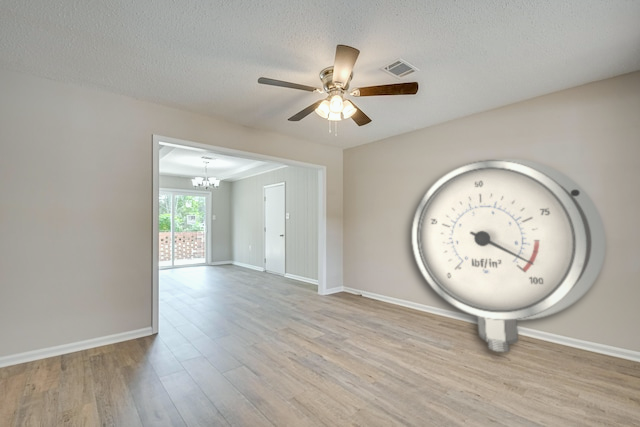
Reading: 95 psi
